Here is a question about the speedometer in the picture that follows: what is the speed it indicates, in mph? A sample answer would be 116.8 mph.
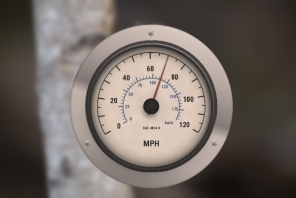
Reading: 70 mph
